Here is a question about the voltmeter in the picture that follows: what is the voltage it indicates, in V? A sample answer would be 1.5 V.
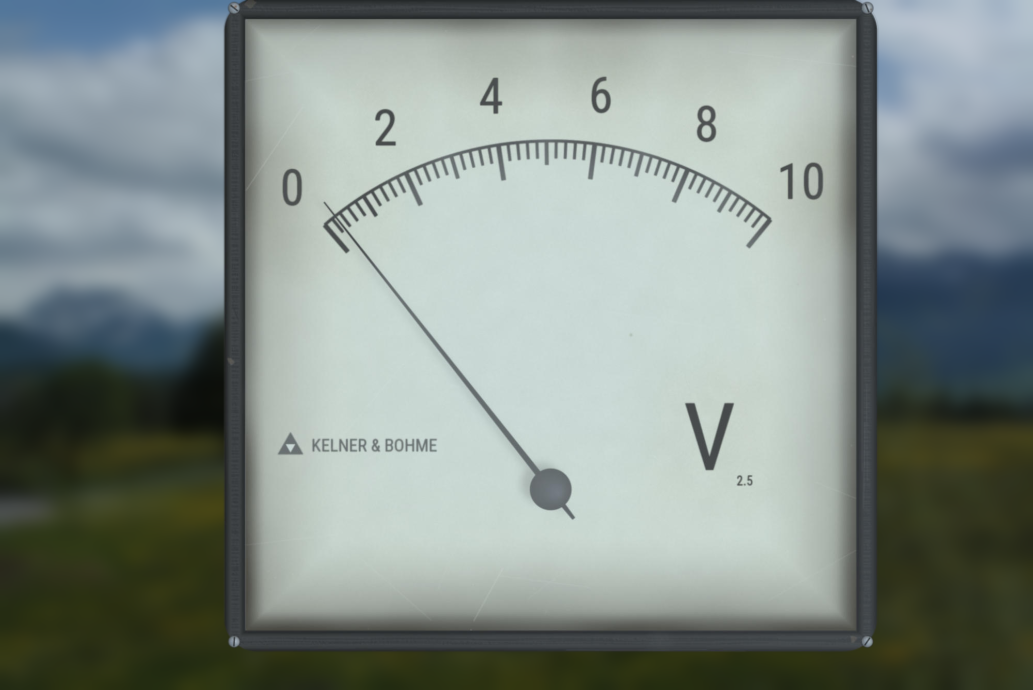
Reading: 0.3 V
